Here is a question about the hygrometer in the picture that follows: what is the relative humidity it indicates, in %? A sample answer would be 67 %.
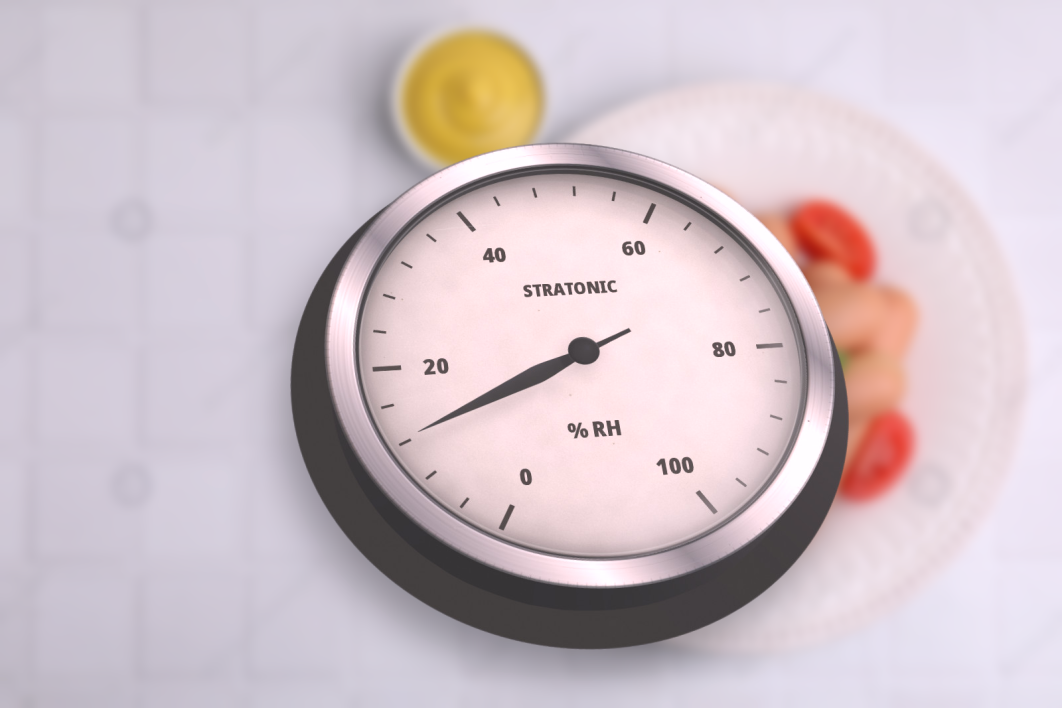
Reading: 12 %
